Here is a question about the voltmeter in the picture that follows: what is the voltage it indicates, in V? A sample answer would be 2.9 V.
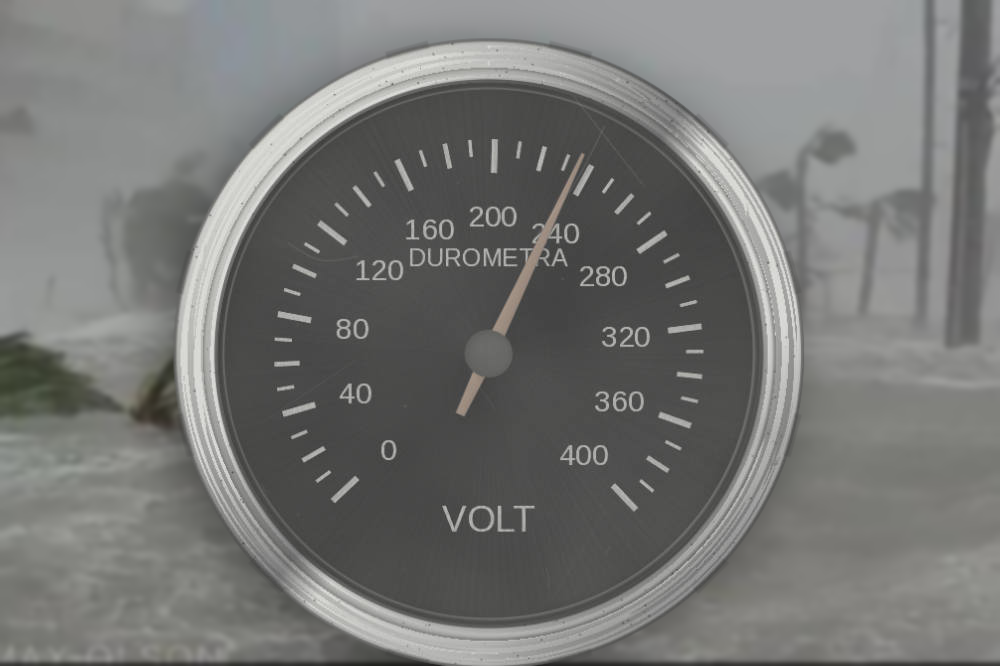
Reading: 235 V
